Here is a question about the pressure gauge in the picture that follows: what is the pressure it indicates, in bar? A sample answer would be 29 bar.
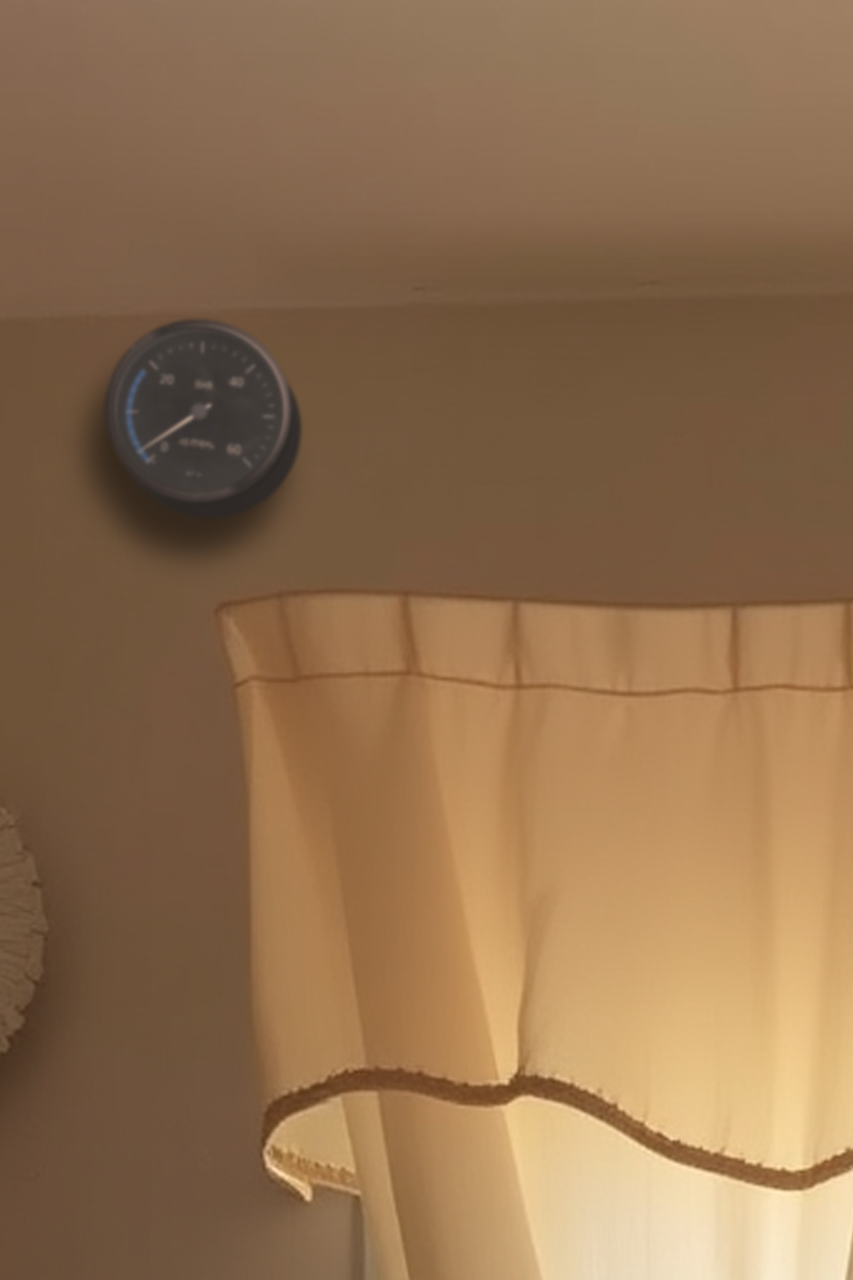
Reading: 2 bar
